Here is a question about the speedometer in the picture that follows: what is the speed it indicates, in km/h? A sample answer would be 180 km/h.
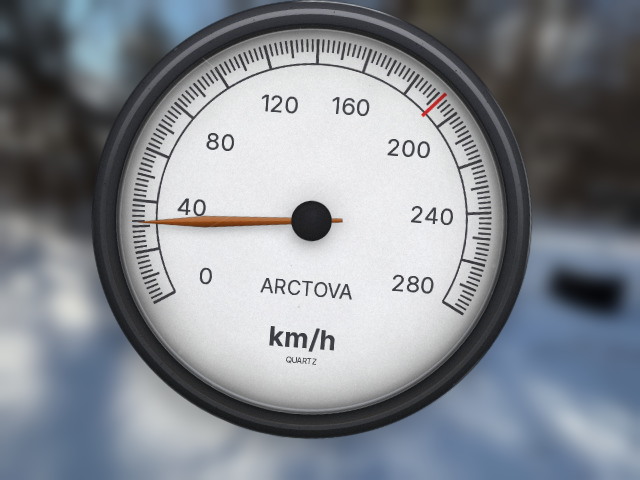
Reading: 32 km/h
